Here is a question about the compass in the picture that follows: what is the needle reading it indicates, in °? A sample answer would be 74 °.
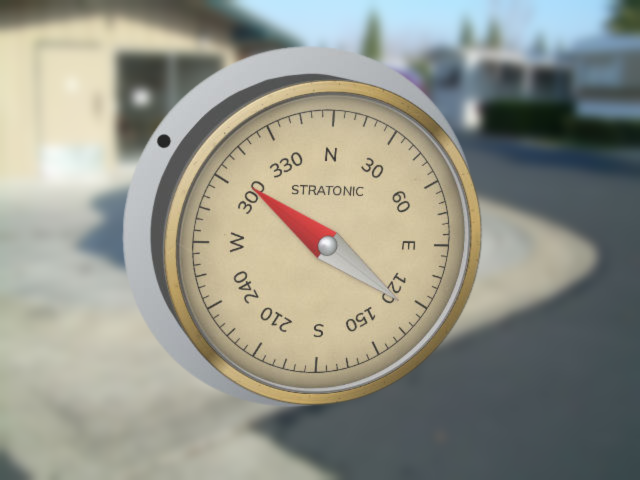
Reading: 305 °
